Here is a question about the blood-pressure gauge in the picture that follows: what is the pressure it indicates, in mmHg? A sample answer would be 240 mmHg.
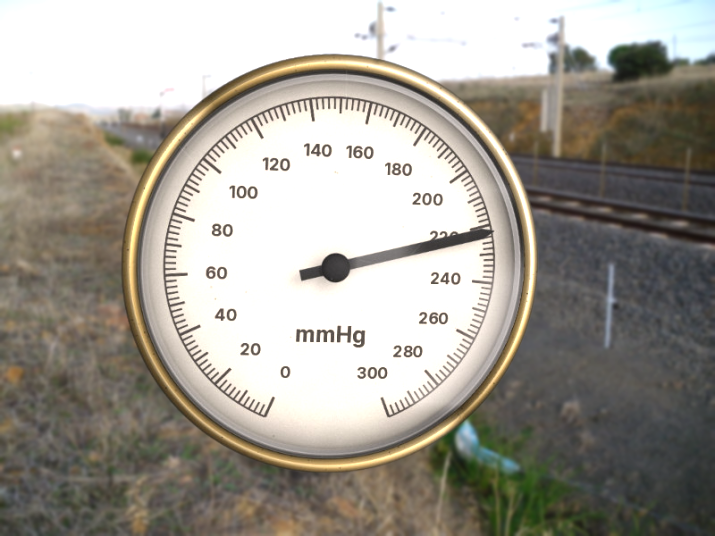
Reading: 222 mmHg
